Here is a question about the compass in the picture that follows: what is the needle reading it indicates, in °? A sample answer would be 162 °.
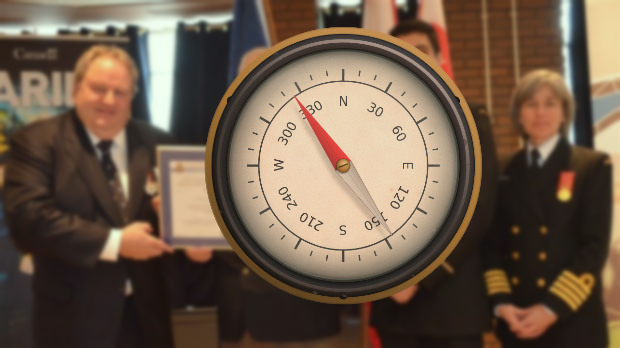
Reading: 325 °
